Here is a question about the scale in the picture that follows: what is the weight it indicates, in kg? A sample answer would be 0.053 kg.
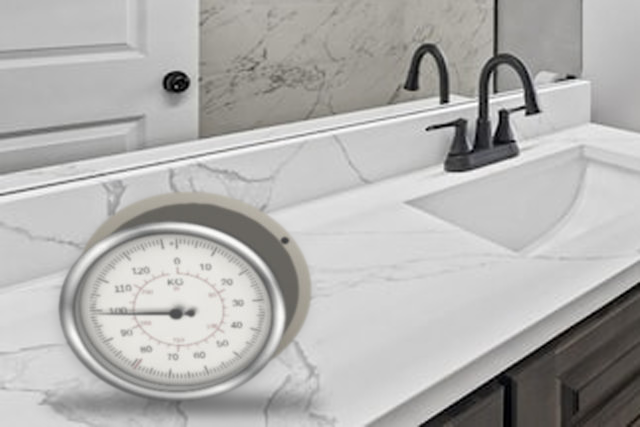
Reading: 100 kg
